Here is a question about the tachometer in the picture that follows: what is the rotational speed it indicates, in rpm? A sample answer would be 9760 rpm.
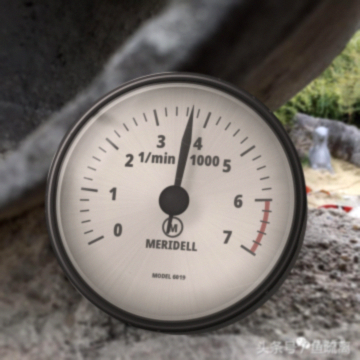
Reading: 3700 rpm
